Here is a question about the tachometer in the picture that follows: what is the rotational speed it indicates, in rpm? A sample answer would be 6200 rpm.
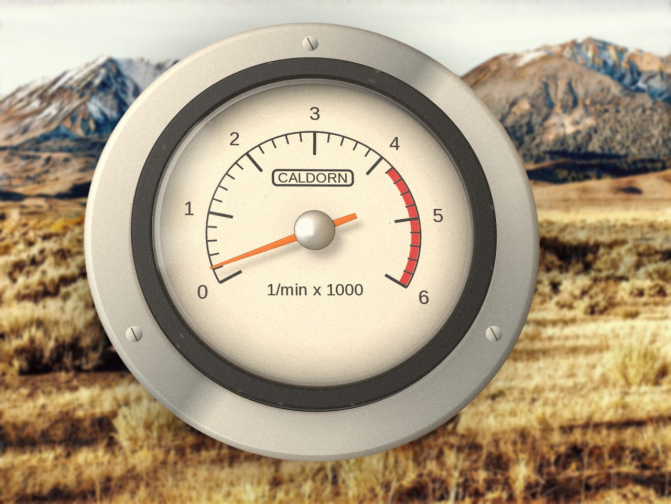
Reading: 200 rpm
